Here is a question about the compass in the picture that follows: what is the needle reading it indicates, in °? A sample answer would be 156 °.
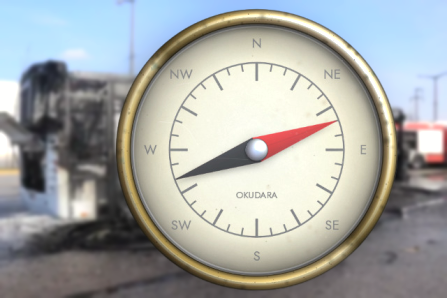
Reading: 70 °
